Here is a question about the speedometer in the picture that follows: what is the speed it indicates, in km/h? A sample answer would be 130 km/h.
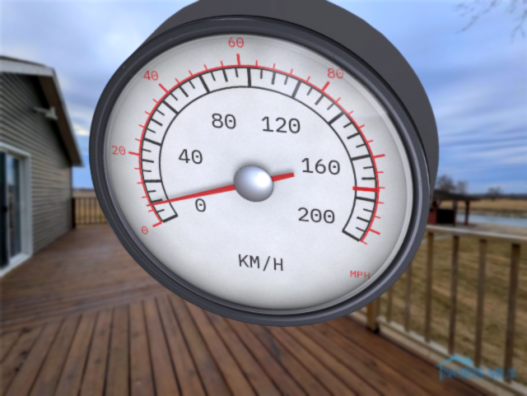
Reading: 10 km/h
